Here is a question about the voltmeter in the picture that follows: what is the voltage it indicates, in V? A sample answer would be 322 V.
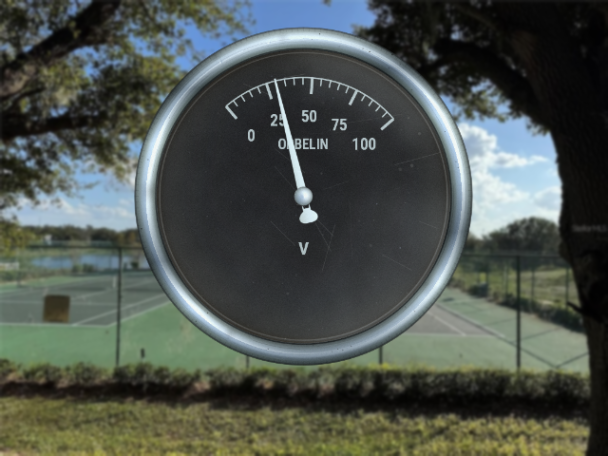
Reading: 30 V
